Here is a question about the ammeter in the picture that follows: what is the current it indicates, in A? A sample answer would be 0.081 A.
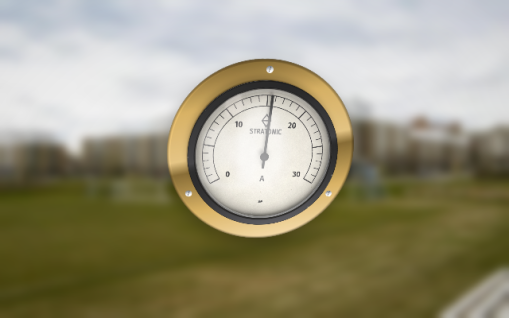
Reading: 15.5 A
